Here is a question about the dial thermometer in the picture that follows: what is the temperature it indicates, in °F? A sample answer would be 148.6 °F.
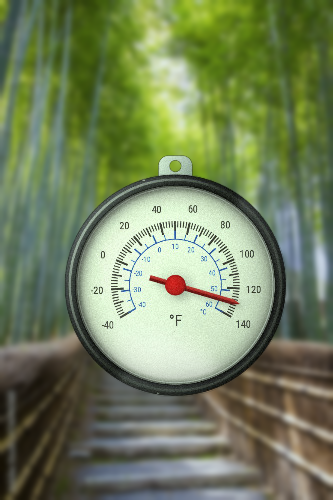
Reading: 130 °F
